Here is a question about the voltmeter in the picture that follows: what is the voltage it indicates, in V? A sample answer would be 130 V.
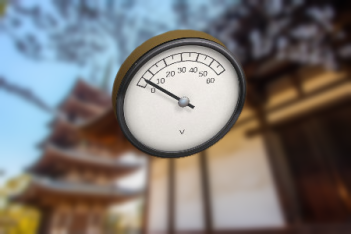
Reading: 5 V
